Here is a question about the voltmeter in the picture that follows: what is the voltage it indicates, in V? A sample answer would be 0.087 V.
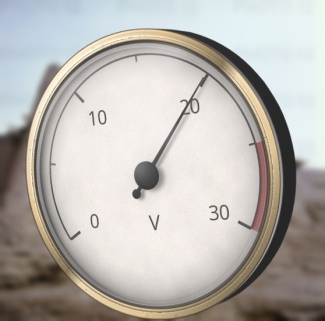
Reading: 20 V
